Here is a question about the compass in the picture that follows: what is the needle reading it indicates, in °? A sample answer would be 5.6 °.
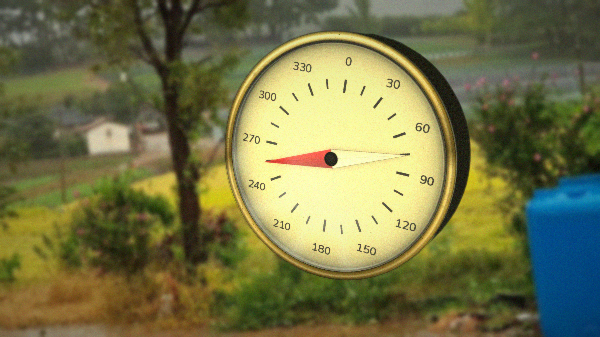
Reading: 255 °
